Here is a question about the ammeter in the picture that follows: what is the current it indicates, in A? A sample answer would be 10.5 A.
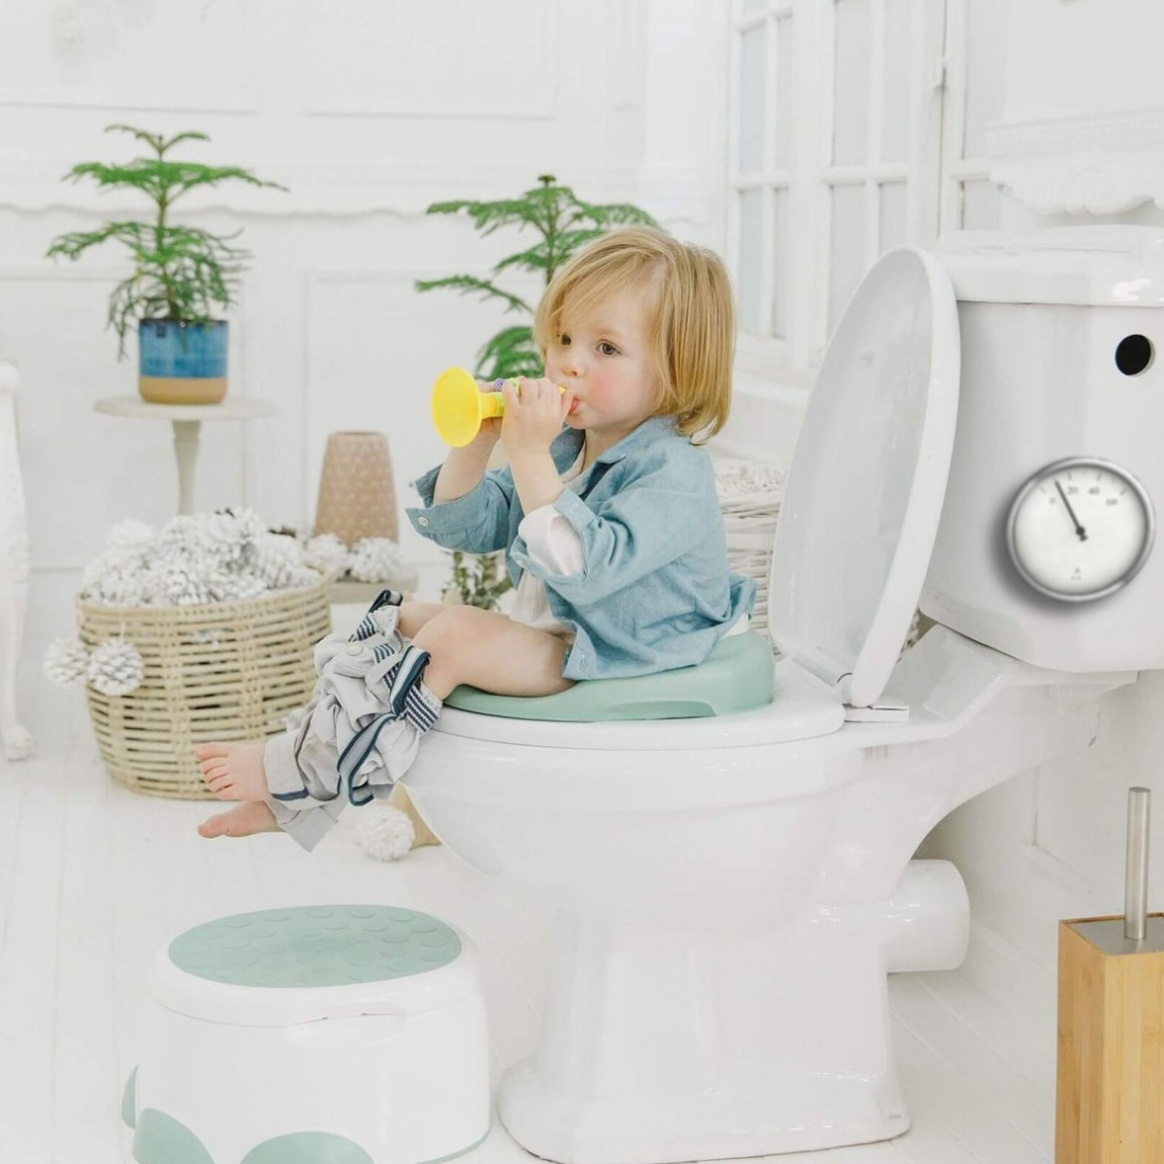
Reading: 10 A
